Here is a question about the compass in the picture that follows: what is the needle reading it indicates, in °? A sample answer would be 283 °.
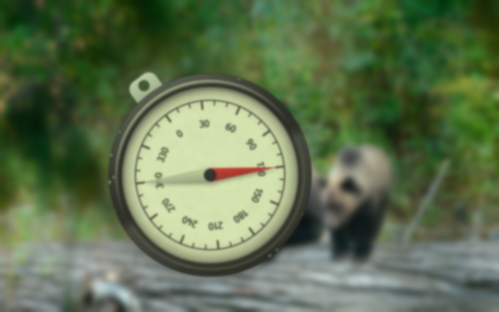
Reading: 120 °
